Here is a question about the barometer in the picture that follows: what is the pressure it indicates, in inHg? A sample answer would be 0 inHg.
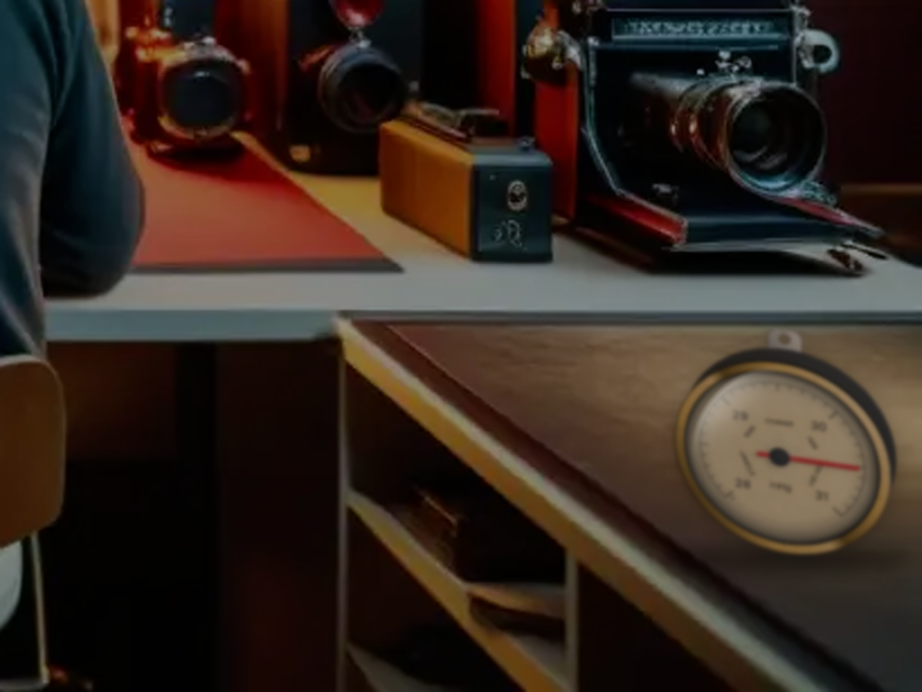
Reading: 30.5 inHg
